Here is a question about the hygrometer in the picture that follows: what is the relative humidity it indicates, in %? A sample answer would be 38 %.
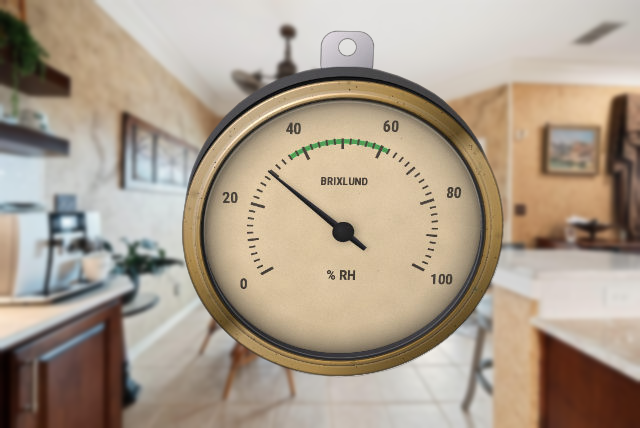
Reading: 30 %
